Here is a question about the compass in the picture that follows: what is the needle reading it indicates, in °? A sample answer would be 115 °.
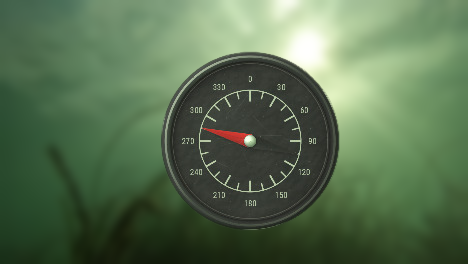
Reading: 285 °
